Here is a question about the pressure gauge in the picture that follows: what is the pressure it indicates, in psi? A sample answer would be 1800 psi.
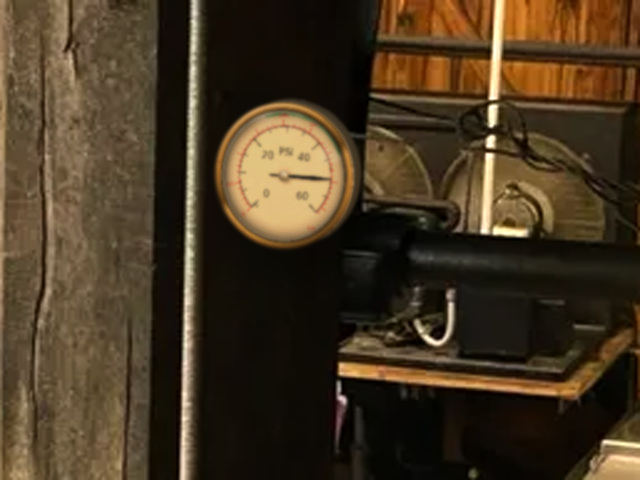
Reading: 50 psi
